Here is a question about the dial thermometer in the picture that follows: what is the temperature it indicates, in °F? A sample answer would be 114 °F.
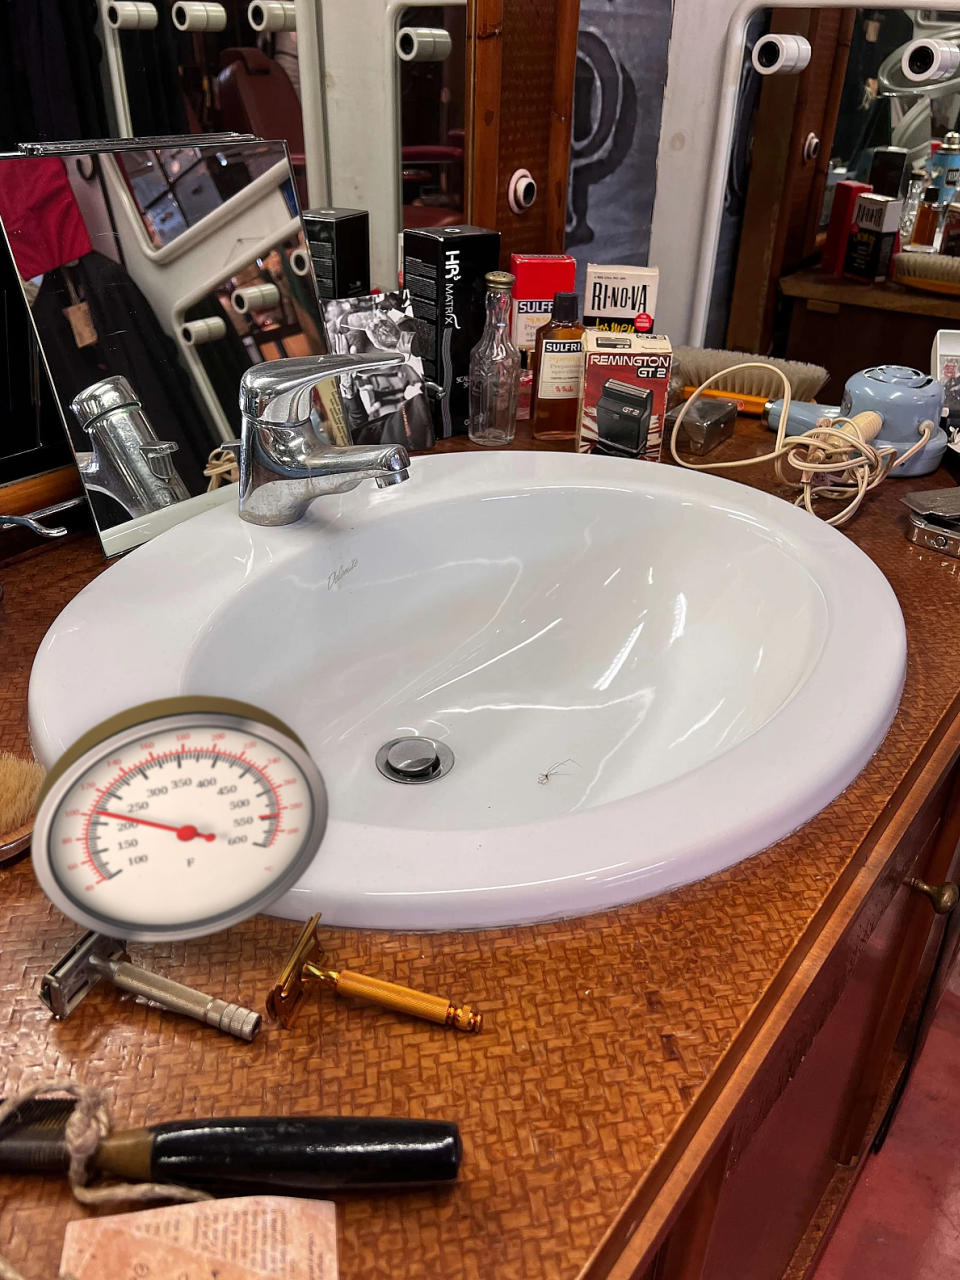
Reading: 225 °F
